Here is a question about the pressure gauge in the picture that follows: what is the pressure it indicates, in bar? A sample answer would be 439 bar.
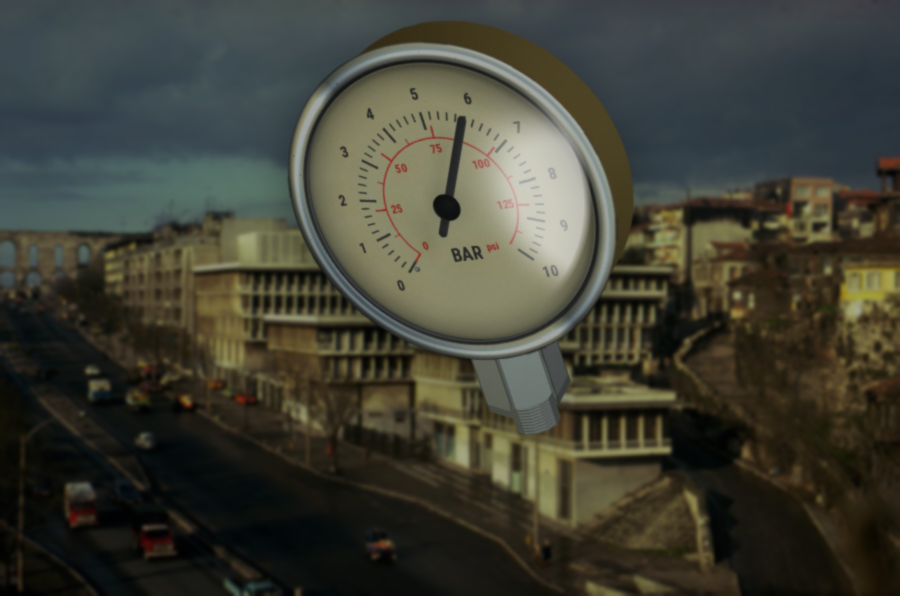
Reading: 6 bar
